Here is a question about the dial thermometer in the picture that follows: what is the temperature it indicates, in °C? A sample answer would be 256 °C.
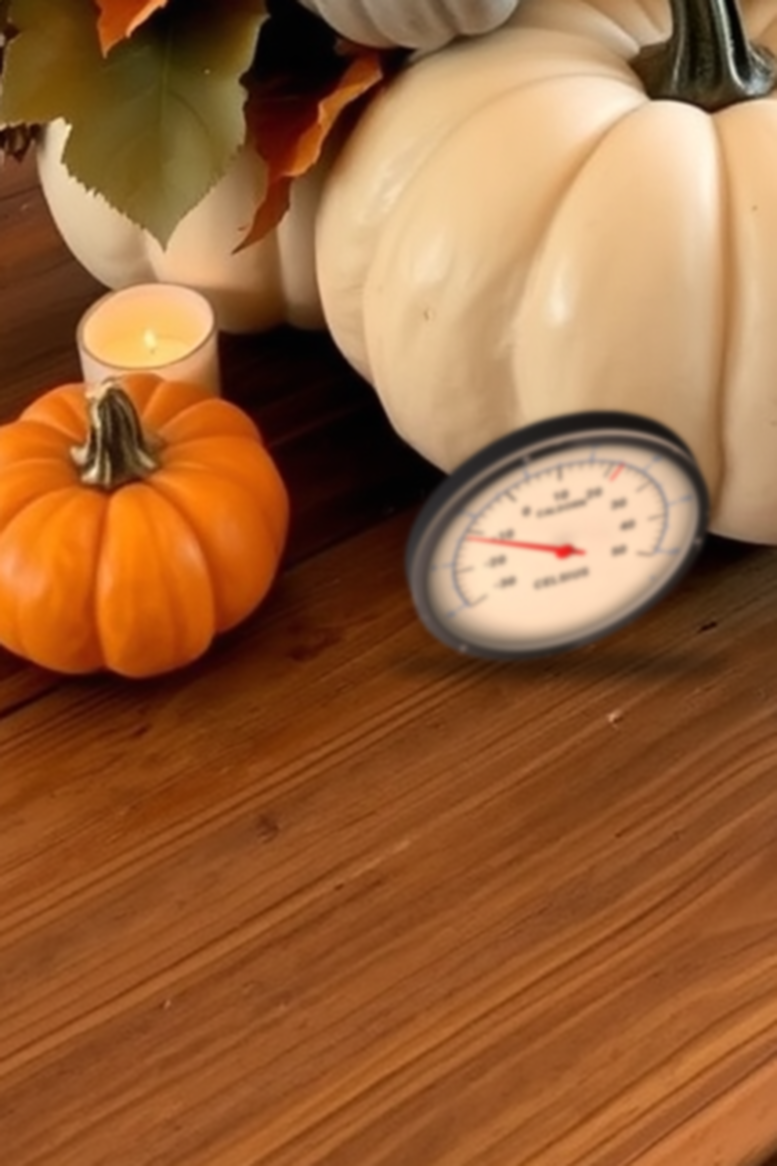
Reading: -10 °C
